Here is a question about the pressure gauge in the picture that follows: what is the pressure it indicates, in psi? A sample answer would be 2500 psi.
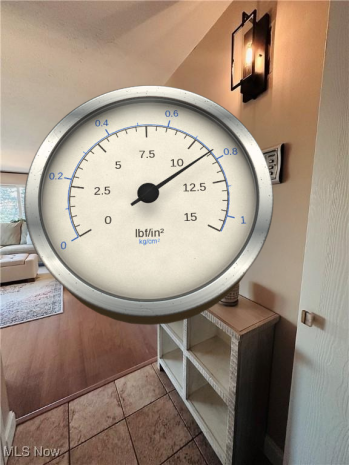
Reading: 11 psi
